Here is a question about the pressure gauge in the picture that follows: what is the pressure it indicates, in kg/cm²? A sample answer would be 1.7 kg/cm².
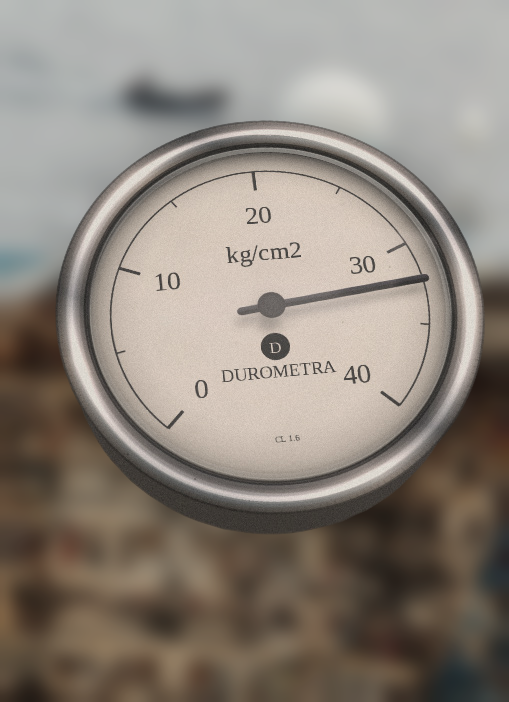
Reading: 32.5 kg/cm²
